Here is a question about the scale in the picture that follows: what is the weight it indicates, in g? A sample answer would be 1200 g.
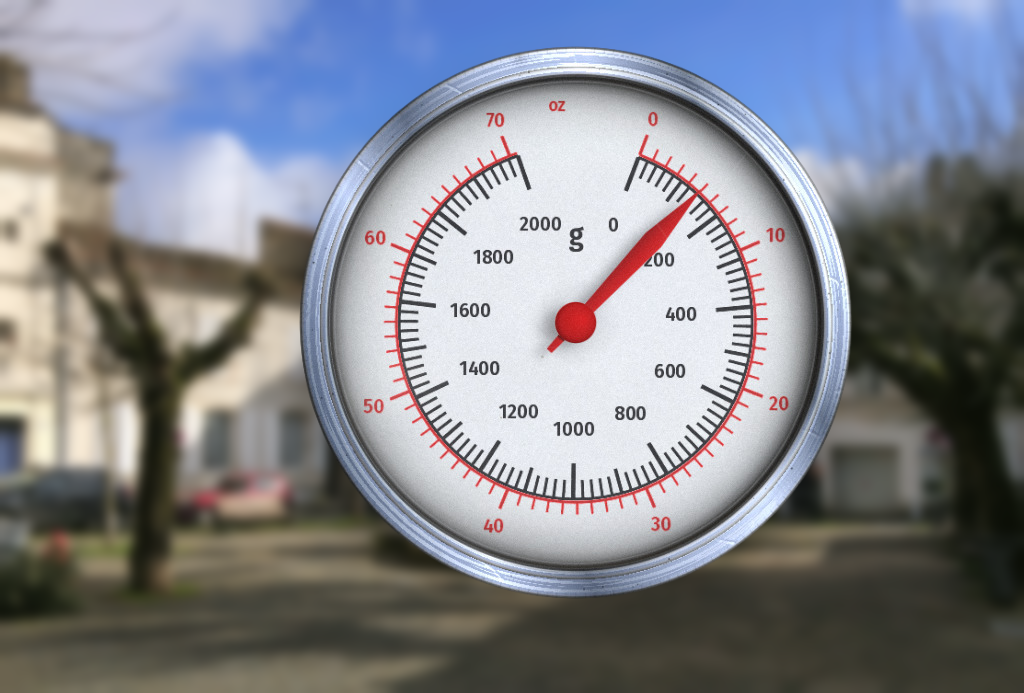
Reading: 140 g
